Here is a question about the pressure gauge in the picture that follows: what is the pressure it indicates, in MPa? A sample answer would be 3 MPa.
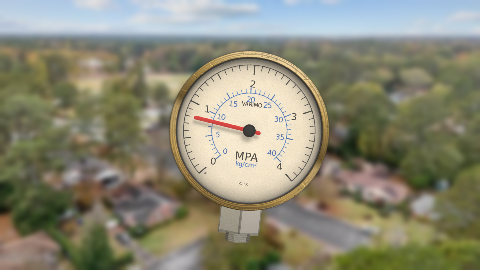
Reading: 0.8 MPa
